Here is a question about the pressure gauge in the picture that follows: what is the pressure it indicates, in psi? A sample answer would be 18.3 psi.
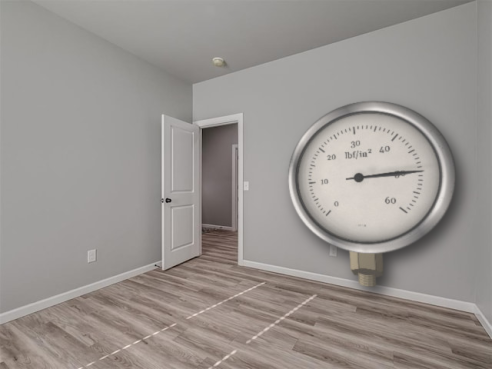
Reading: 50 psi
